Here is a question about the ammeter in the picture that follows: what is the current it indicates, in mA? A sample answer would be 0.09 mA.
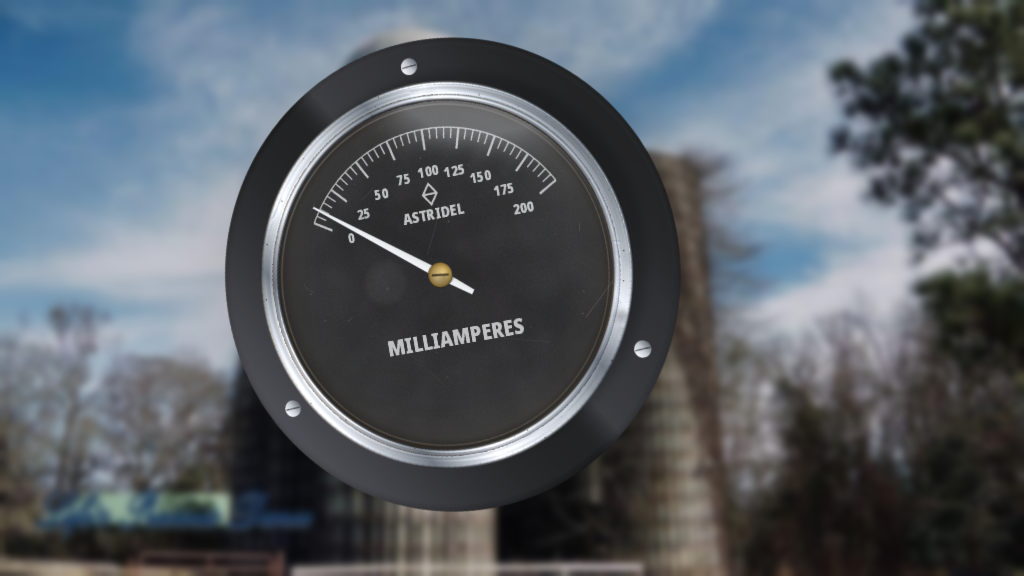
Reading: 10 mA
